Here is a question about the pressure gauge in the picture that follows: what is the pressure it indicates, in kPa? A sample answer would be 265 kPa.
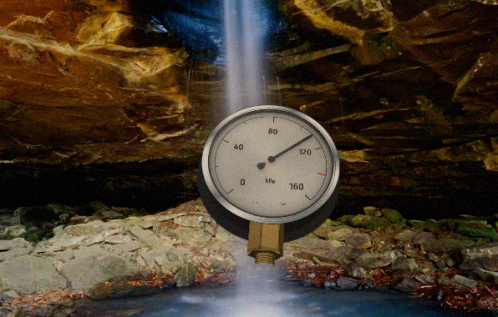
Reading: 110 kPa
